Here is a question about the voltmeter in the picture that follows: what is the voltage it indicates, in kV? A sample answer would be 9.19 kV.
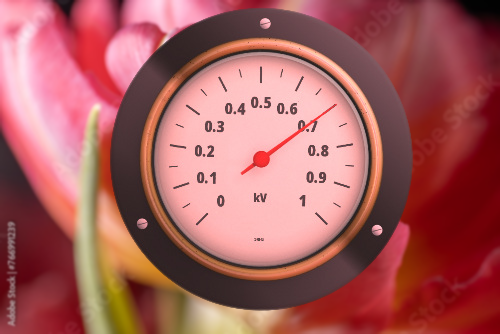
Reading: 0.7 kV
